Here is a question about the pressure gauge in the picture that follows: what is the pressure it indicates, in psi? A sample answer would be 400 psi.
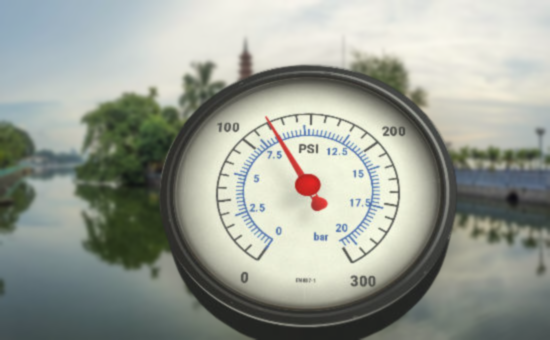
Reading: 120 psi
